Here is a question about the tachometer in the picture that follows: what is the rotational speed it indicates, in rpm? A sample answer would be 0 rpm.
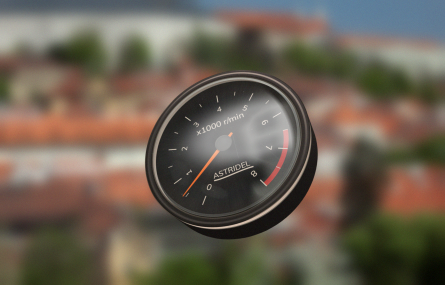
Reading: 500 rpm
